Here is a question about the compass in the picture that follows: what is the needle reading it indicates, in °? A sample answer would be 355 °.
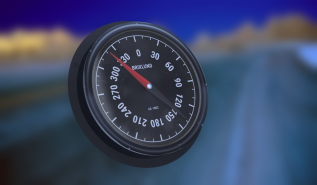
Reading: 320 °
